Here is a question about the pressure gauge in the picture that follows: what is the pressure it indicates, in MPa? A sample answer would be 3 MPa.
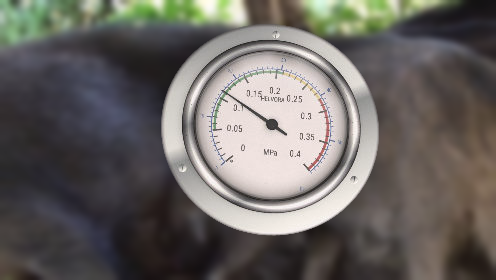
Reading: 0.11 MPa
